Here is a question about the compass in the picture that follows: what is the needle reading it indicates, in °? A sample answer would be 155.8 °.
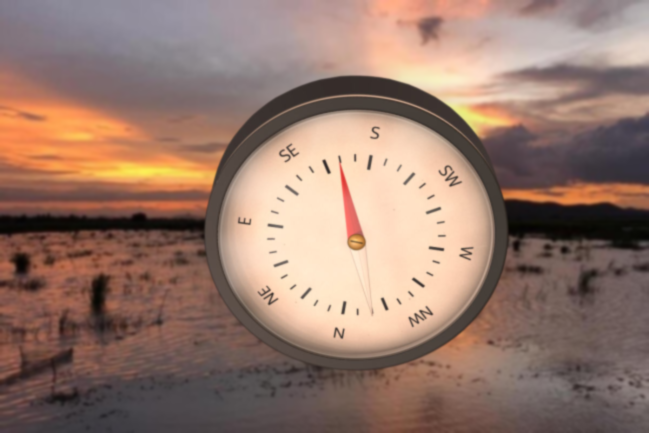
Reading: 160 °
